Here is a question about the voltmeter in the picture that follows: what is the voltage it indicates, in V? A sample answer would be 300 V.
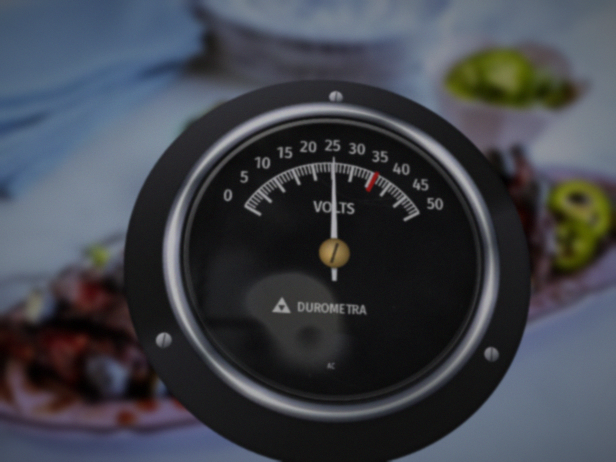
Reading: 25 V
